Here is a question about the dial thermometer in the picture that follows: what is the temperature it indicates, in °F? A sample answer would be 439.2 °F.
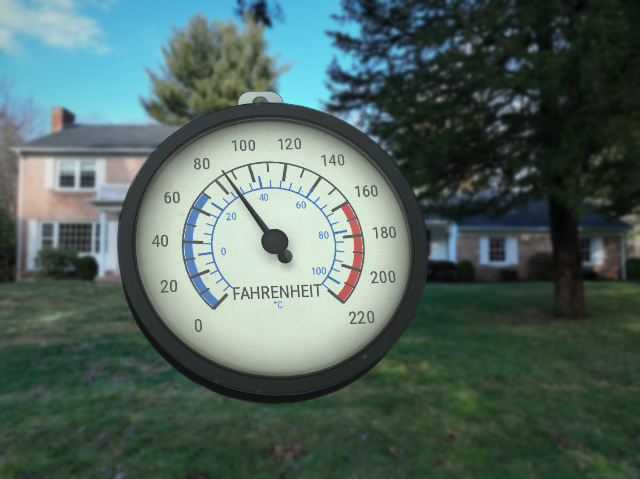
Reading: 85 °F
